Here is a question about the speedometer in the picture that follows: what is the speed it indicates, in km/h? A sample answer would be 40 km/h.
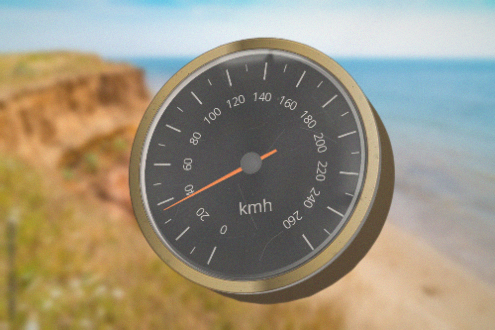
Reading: 35 km/h
